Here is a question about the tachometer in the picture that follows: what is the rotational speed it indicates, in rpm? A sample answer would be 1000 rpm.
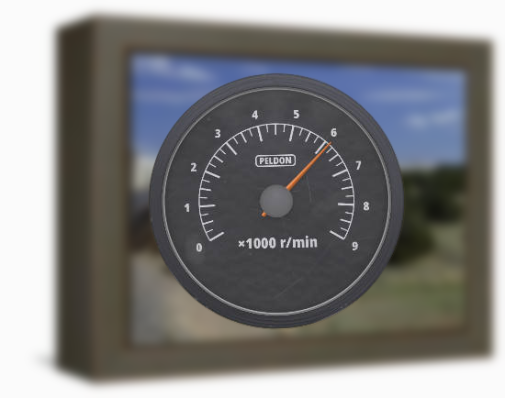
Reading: 6125 rpm
